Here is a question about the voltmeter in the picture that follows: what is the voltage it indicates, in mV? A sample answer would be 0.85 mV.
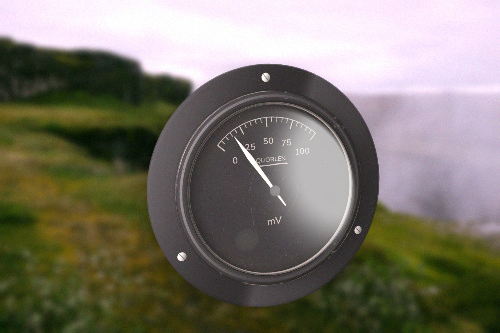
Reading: 15 mV
